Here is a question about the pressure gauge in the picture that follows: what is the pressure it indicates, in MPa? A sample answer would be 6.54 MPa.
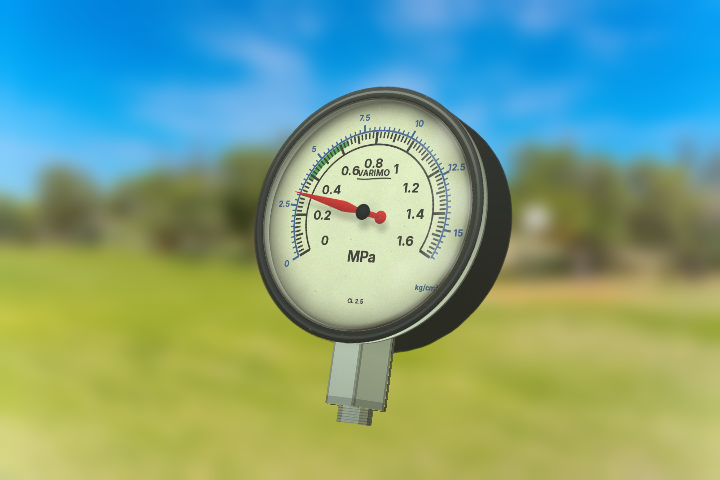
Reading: 0.3 MPa
